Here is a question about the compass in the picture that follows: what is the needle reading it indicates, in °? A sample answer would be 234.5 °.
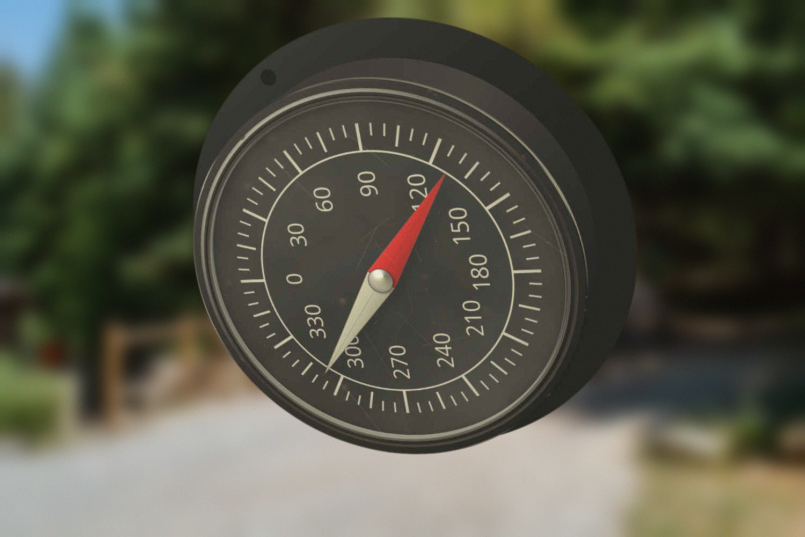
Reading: 127.5 °
